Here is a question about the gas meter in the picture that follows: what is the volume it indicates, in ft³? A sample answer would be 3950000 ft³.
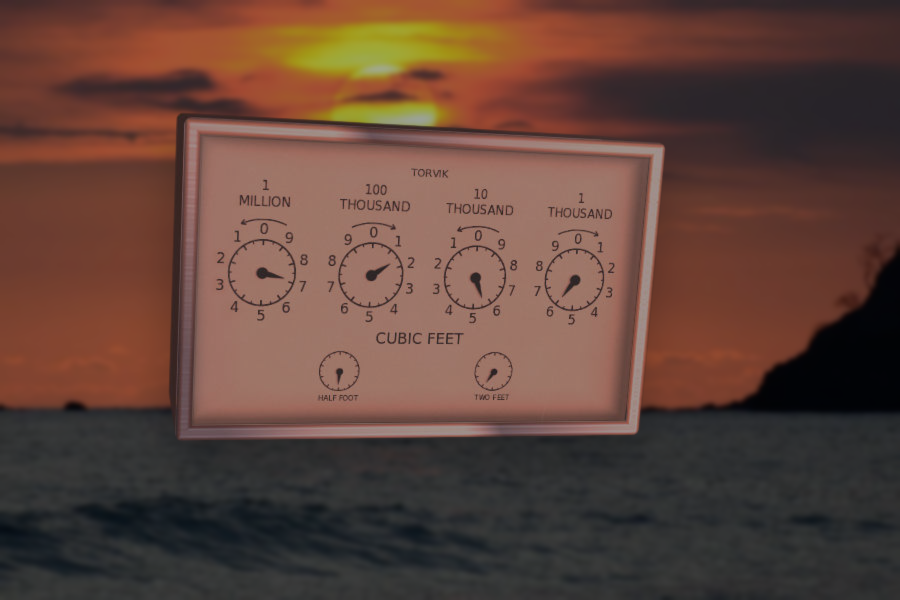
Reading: 715600 ft³
